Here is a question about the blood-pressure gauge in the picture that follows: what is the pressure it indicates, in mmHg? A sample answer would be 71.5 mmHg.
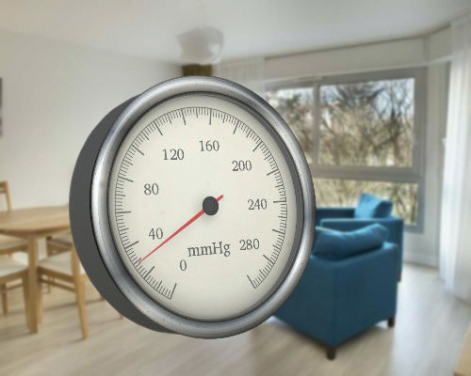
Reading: 30 mmHg
